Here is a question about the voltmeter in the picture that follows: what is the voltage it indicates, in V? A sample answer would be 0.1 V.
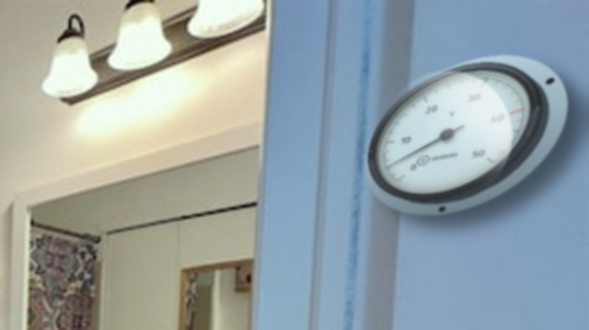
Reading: 4 V
